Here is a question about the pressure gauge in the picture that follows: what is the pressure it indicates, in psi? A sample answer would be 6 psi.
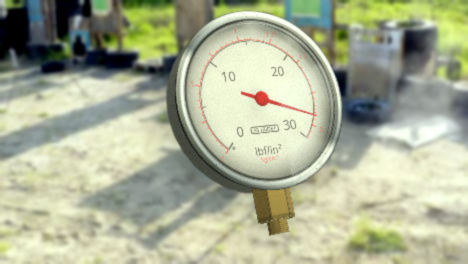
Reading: 27.5 psi
